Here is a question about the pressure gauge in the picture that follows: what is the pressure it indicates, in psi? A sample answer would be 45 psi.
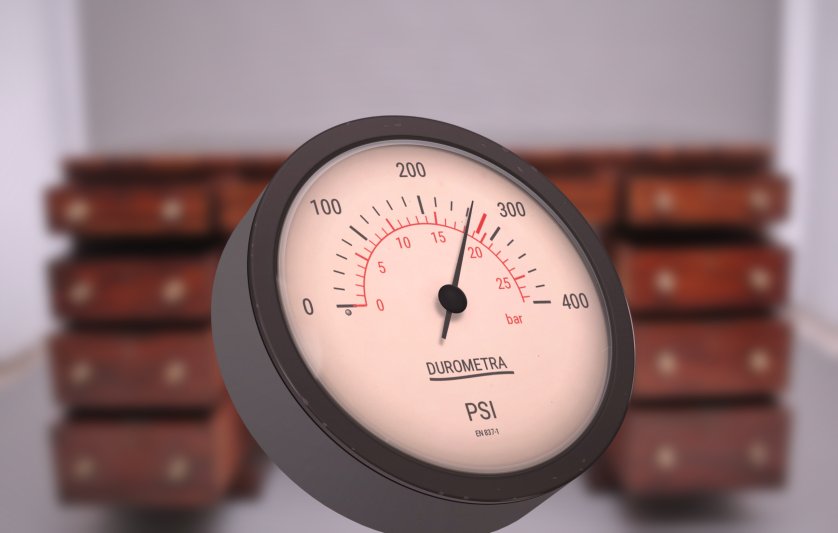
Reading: 260 psi
